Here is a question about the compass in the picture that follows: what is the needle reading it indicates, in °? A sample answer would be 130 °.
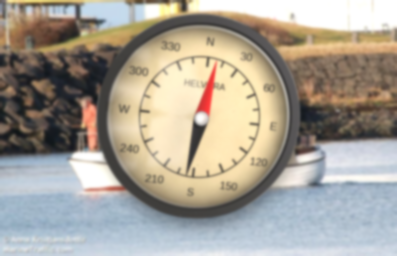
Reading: 7.5 °
